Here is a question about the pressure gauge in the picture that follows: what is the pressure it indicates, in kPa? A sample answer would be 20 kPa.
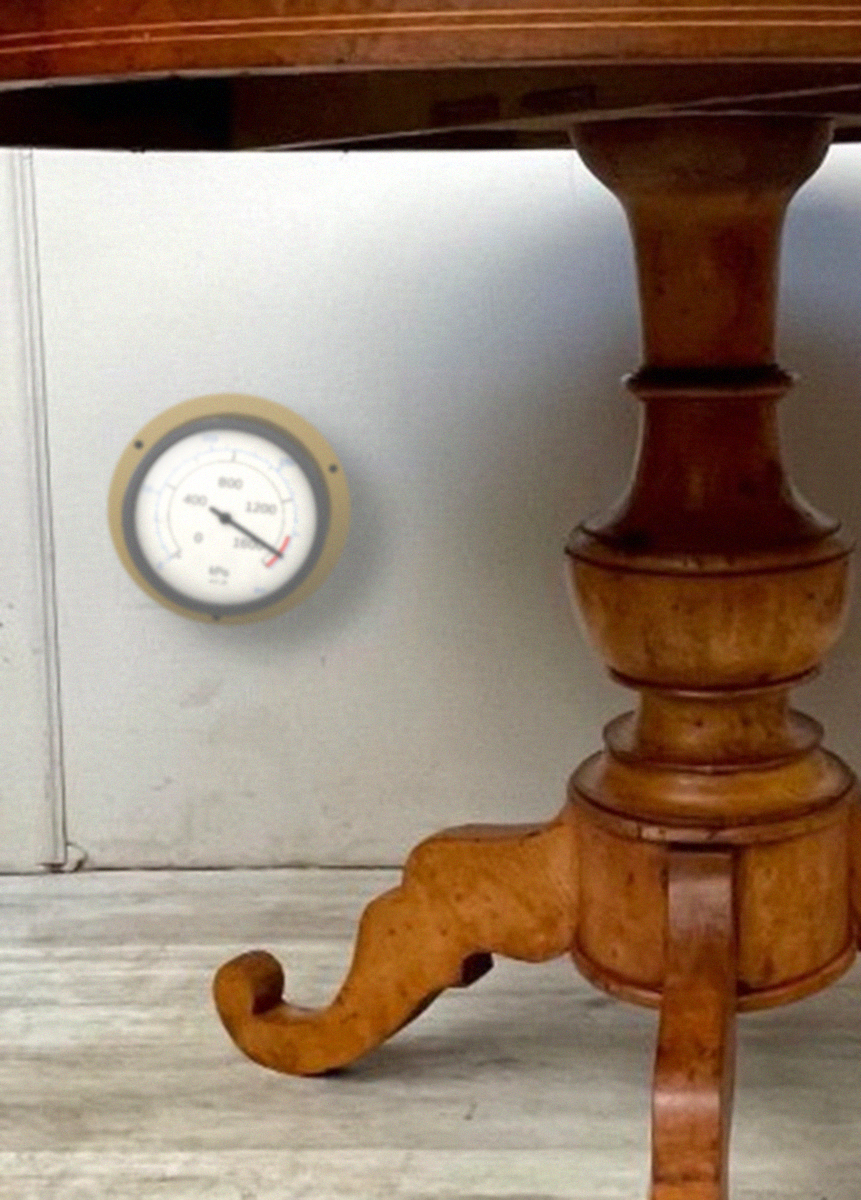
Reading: 1500 kPa
